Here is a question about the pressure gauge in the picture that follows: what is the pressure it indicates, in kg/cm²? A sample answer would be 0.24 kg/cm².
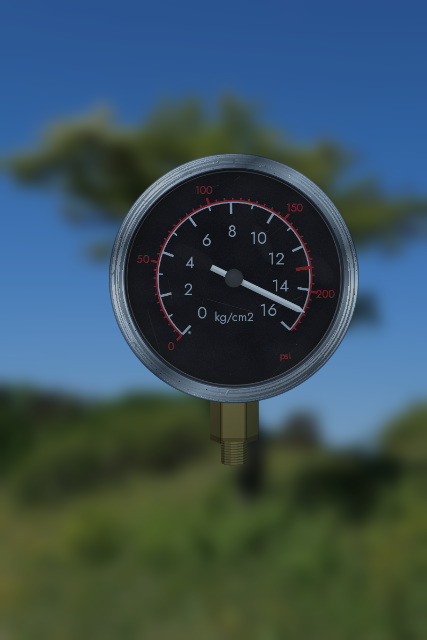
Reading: 15 kg/cm²
